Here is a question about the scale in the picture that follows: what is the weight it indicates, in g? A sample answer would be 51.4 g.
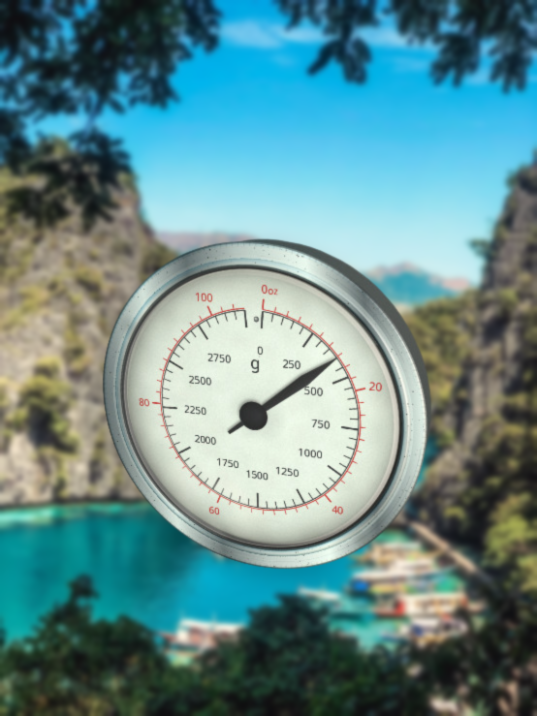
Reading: 400 g
